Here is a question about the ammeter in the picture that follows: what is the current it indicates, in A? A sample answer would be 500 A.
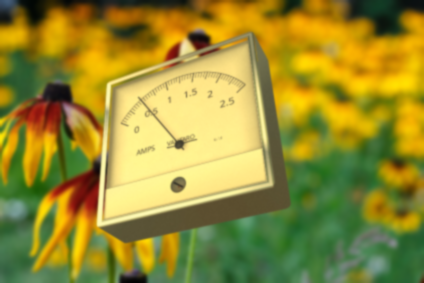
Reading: 0.5 A
